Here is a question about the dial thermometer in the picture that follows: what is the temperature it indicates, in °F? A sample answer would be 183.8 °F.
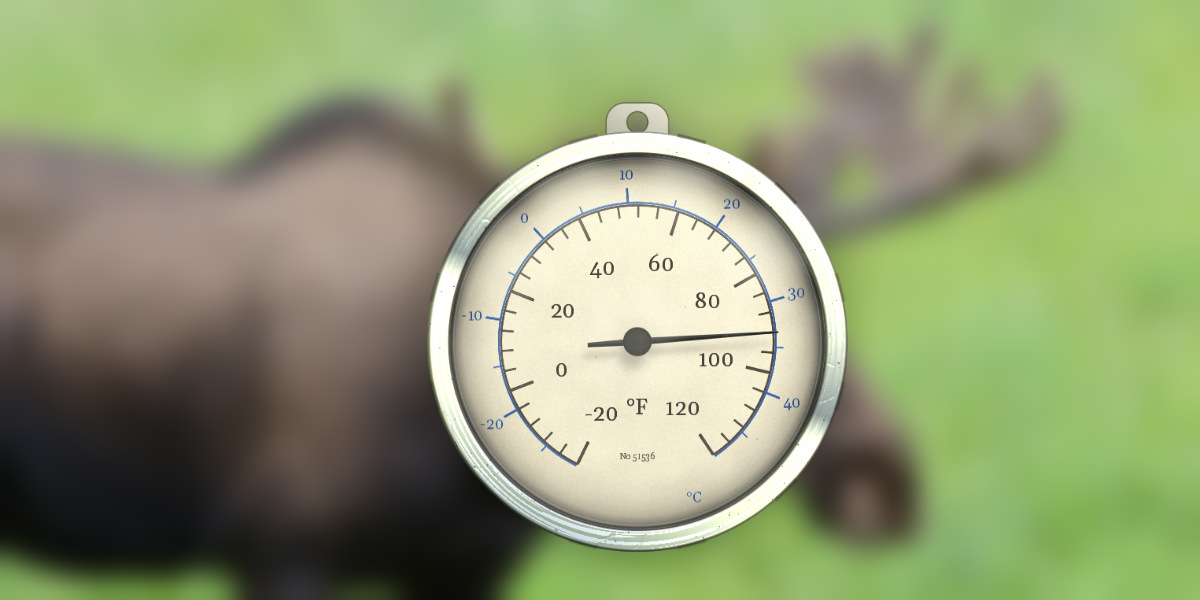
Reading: 92 °F
